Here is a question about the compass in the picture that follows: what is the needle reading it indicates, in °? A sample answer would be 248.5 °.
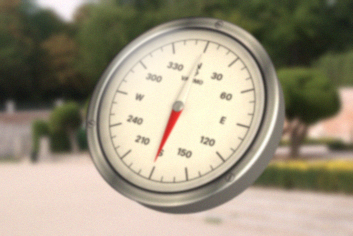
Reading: 180 °
